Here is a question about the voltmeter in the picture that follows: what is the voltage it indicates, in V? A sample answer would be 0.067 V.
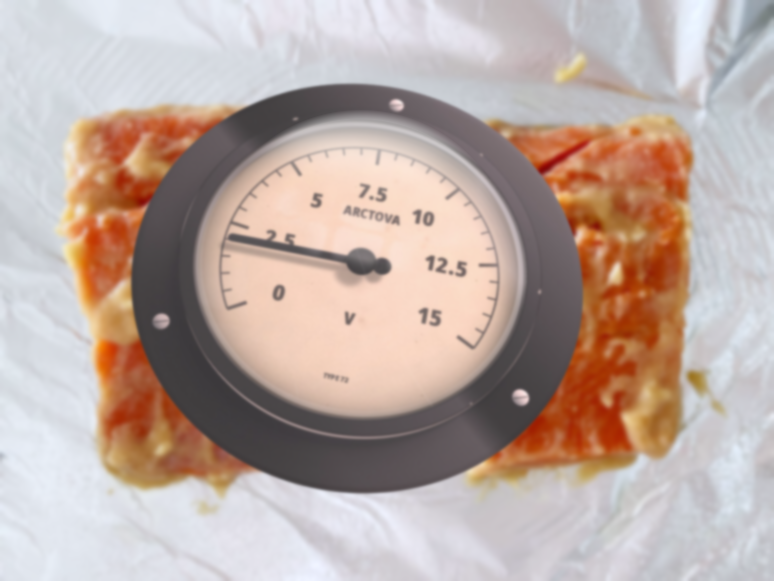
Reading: 2 V
